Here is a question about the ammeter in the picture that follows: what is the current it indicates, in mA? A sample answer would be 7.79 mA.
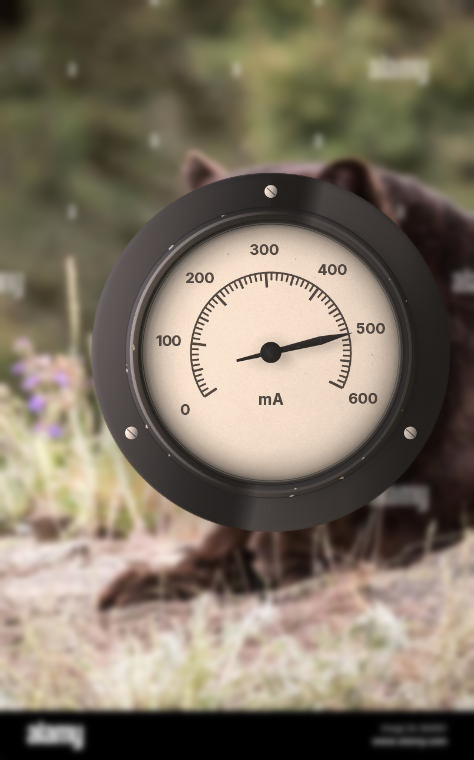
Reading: 500 mA
